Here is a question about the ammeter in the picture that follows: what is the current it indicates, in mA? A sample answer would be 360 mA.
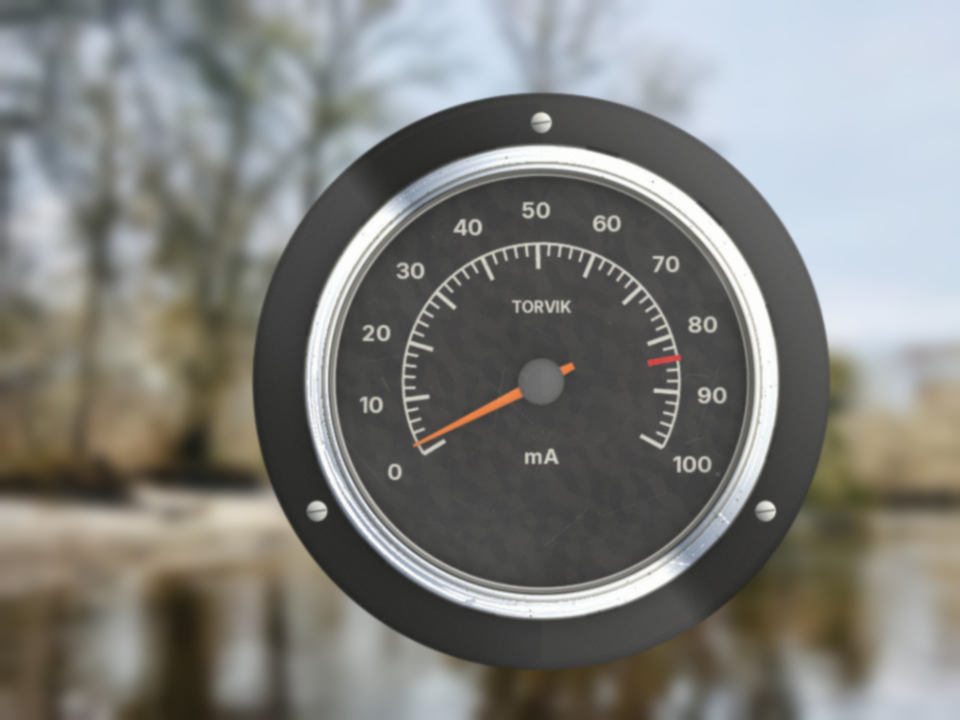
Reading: 2 mA
